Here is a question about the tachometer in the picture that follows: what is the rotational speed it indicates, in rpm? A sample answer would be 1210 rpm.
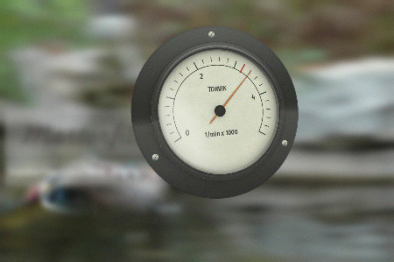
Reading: 3400 rpm
